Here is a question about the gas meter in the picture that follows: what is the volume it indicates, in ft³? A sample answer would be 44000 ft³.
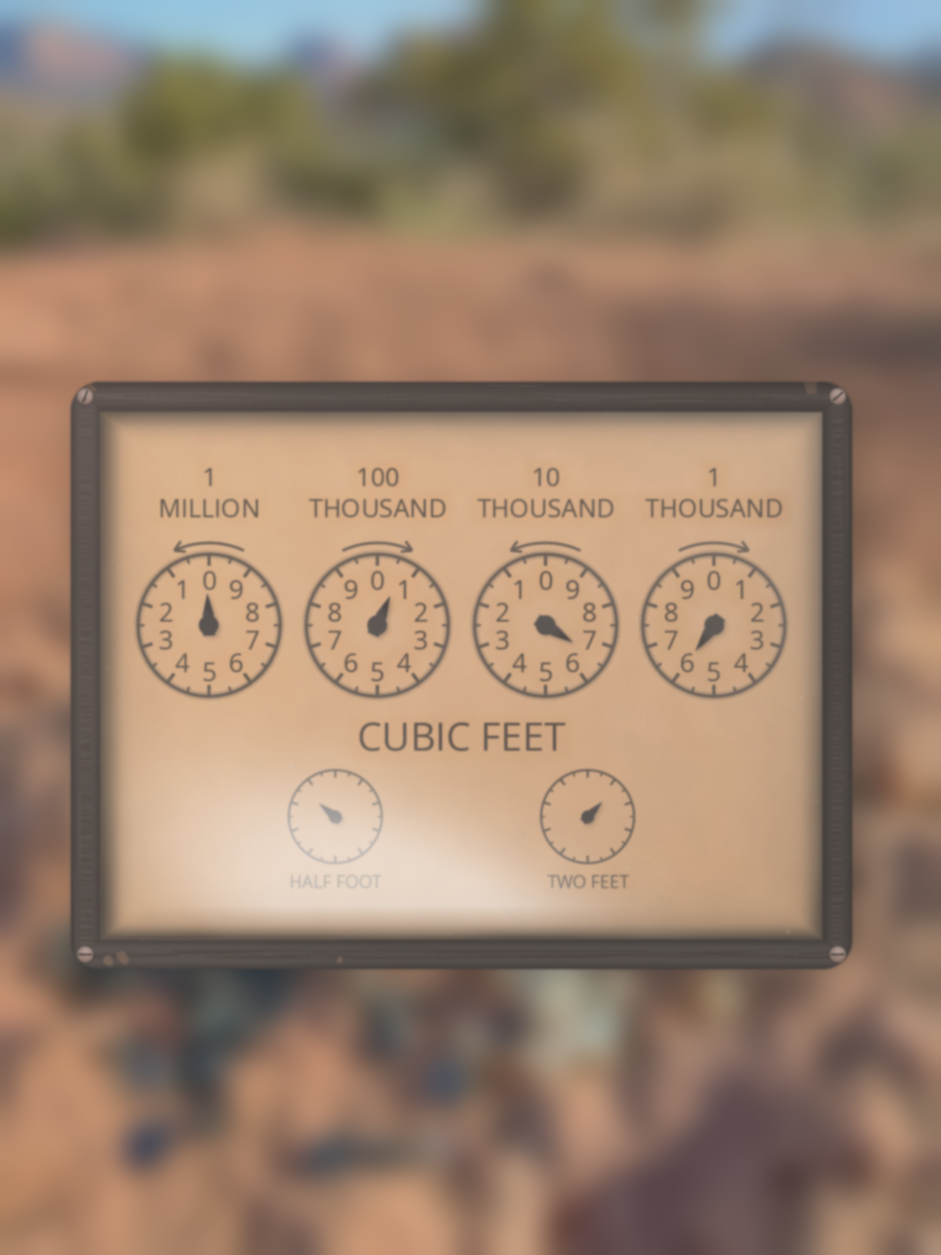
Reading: 6600 ft³
